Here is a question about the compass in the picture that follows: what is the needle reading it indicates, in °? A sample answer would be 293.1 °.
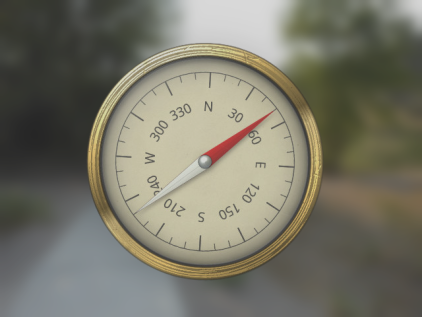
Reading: 50 °
